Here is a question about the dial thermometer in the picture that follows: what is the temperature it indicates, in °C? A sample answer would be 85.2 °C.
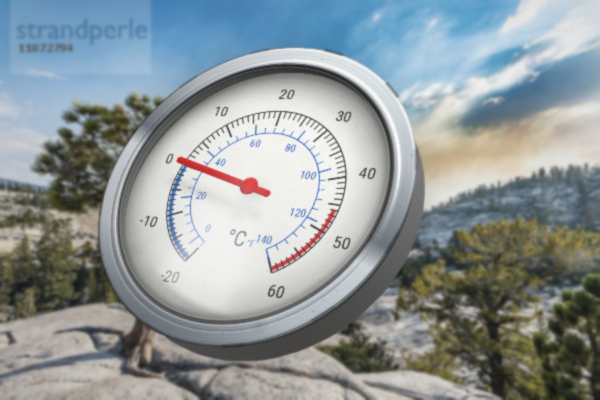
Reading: 0 °C
